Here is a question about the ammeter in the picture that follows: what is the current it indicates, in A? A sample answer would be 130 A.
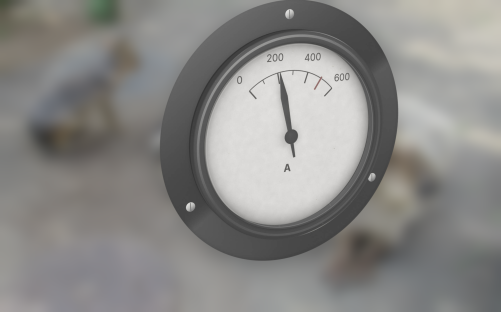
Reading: 200 A
